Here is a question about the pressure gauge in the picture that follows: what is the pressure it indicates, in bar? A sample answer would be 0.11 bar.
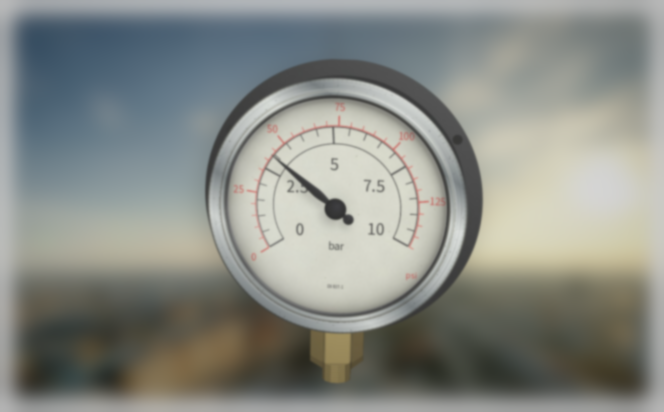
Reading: 3 bar
